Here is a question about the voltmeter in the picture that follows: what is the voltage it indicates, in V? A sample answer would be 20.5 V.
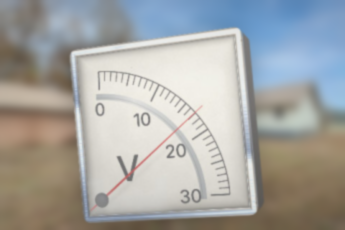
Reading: 17 V
